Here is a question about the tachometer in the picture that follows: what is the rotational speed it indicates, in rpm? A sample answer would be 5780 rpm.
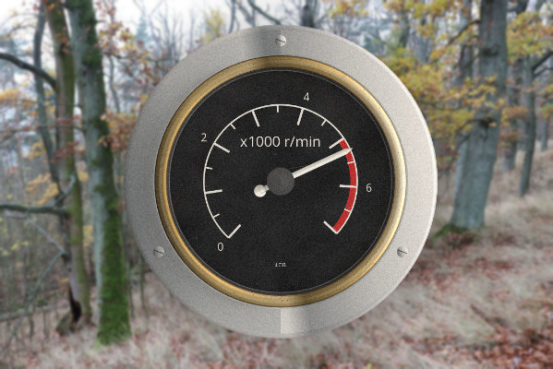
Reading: 5250 rpm
